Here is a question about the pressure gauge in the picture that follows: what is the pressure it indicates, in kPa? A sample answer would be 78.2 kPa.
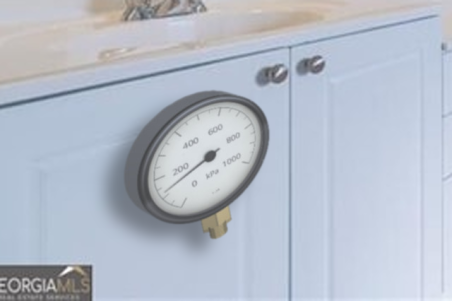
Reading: 125 kPa
